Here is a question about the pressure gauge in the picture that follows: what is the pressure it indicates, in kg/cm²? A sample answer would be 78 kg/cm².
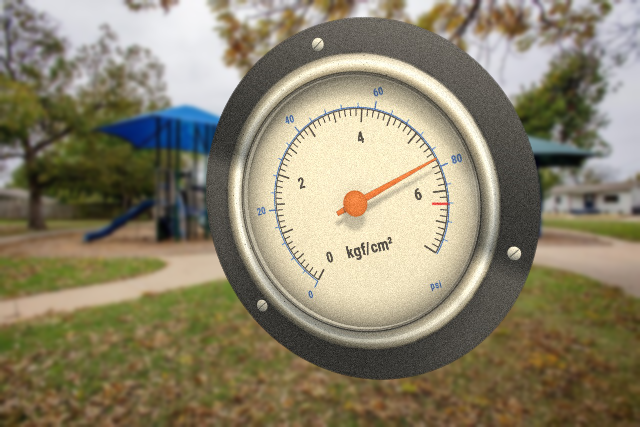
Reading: 5.5 kg/cm²
